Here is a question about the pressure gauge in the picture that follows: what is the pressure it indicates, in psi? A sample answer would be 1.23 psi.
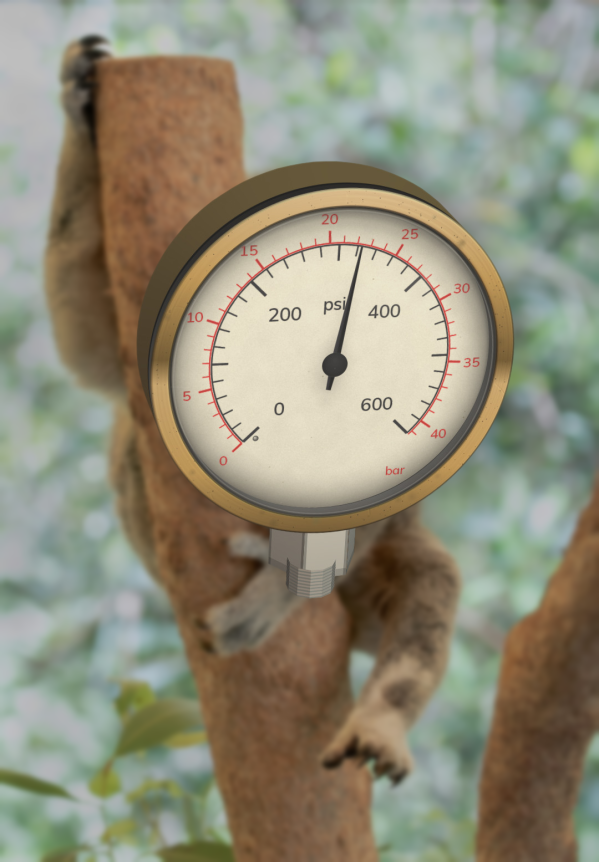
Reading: 320 psi
